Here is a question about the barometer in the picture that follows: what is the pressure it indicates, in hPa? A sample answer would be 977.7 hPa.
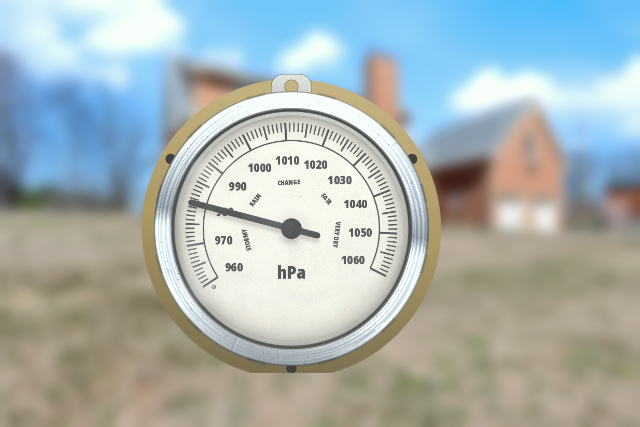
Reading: 980 hPa
